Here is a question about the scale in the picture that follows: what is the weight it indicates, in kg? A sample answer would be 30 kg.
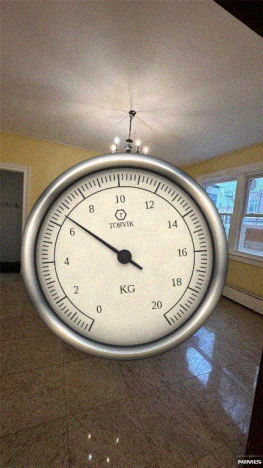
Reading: 6.6 kg
